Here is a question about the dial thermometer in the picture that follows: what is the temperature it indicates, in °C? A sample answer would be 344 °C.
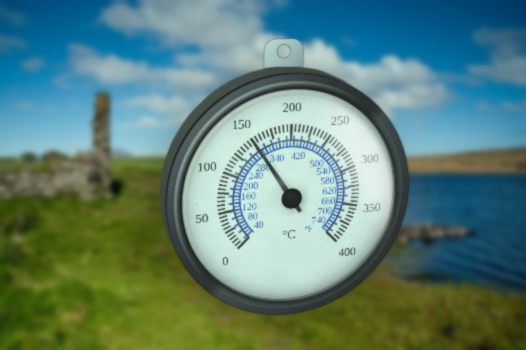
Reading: 150 °C
